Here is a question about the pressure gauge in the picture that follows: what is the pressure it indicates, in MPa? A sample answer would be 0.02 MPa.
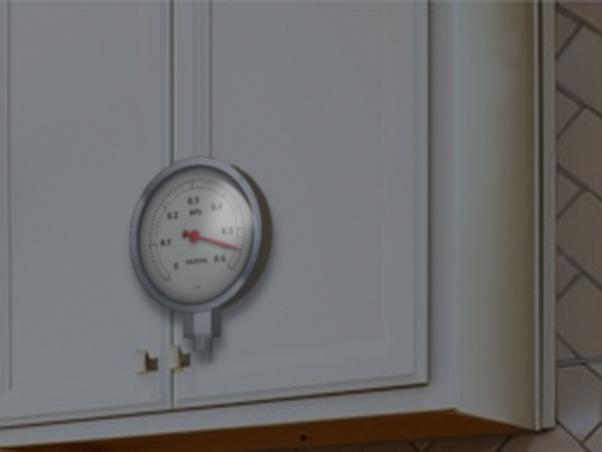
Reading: 0.55 MPa
